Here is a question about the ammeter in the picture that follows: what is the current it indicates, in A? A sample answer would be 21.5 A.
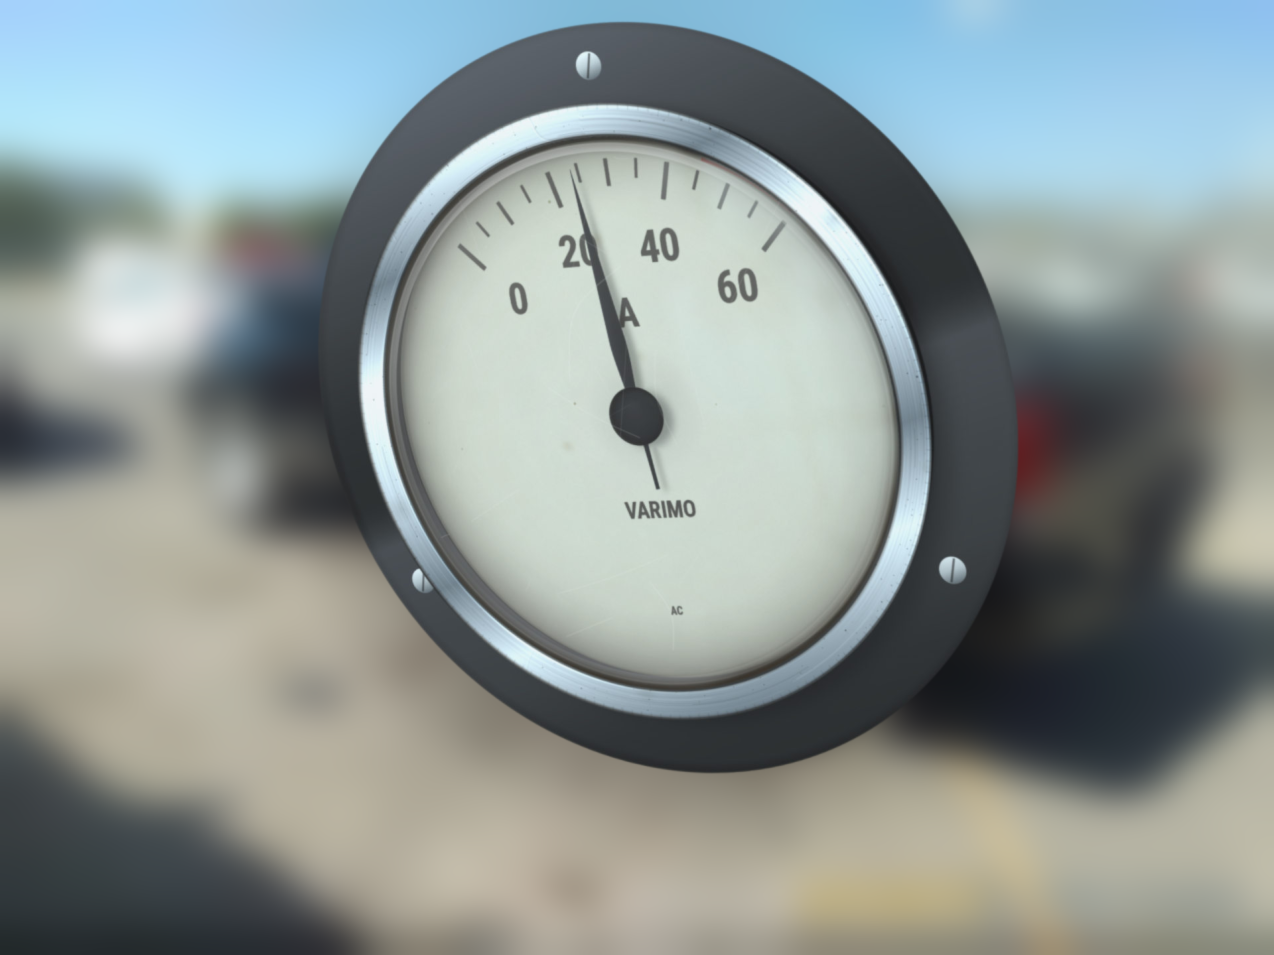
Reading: 25 A
